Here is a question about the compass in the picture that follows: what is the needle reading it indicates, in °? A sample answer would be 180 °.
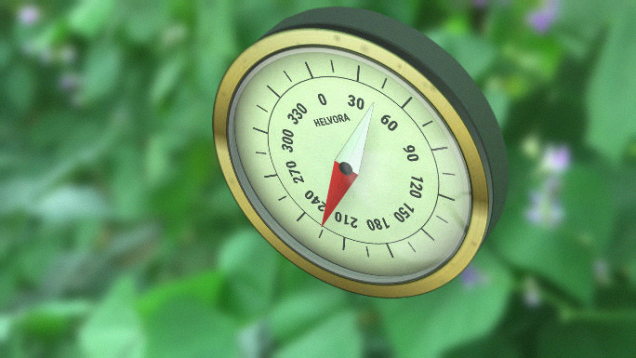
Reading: 225 °
